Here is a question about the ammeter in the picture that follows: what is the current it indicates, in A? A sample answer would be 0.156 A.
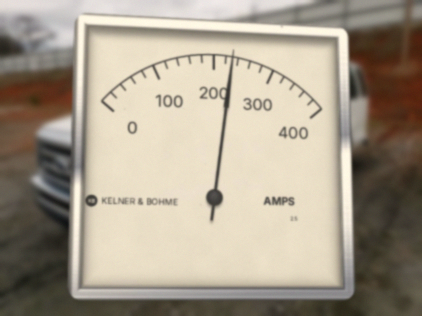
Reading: 230 A
